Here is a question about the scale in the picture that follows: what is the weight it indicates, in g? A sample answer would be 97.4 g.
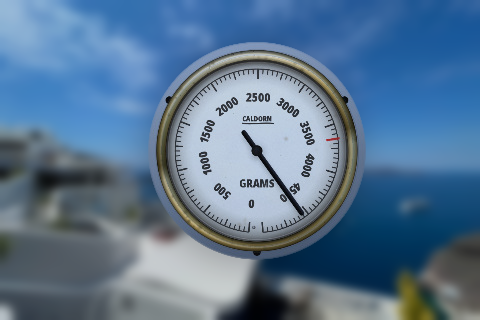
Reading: 4550 g
